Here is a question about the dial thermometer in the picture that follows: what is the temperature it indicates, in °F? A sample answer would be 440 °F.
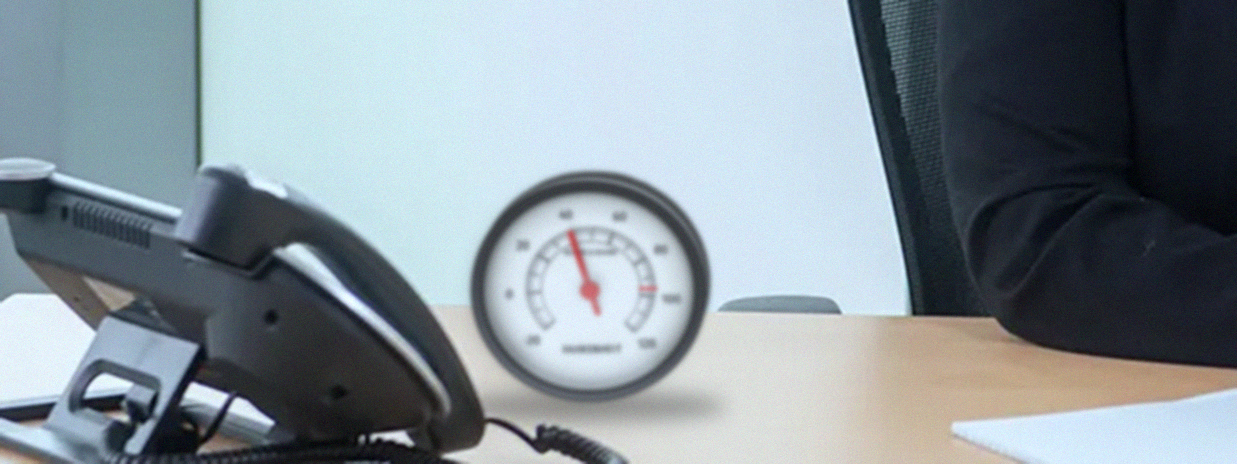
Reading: 40 °F
